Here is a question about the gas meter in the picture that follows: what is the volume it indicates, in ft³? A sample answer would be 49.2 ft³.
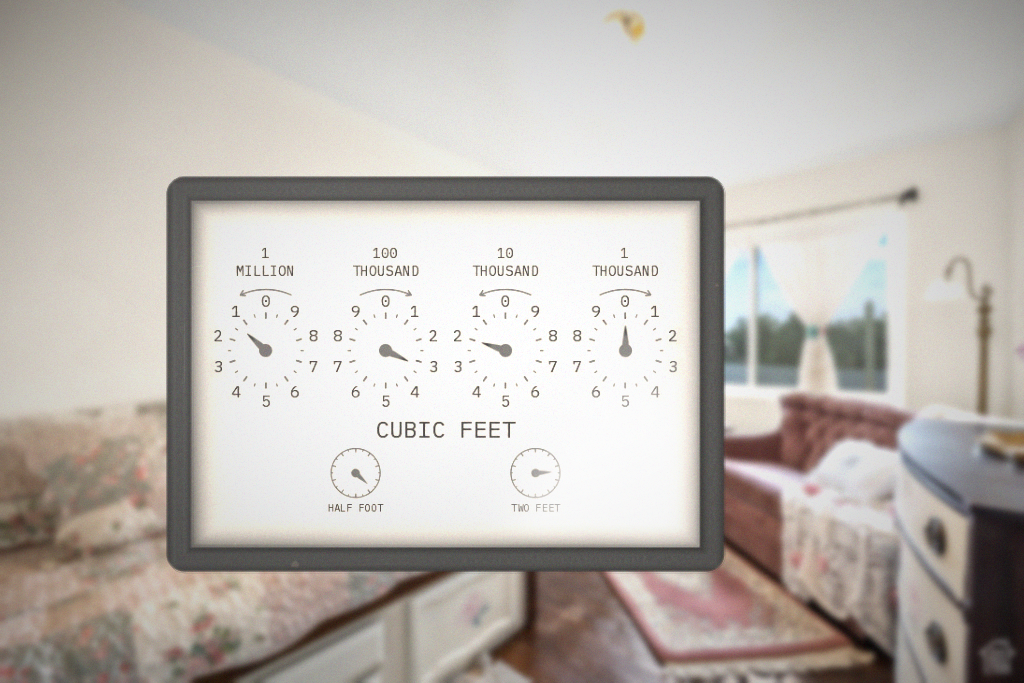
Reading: 132000 ft³
